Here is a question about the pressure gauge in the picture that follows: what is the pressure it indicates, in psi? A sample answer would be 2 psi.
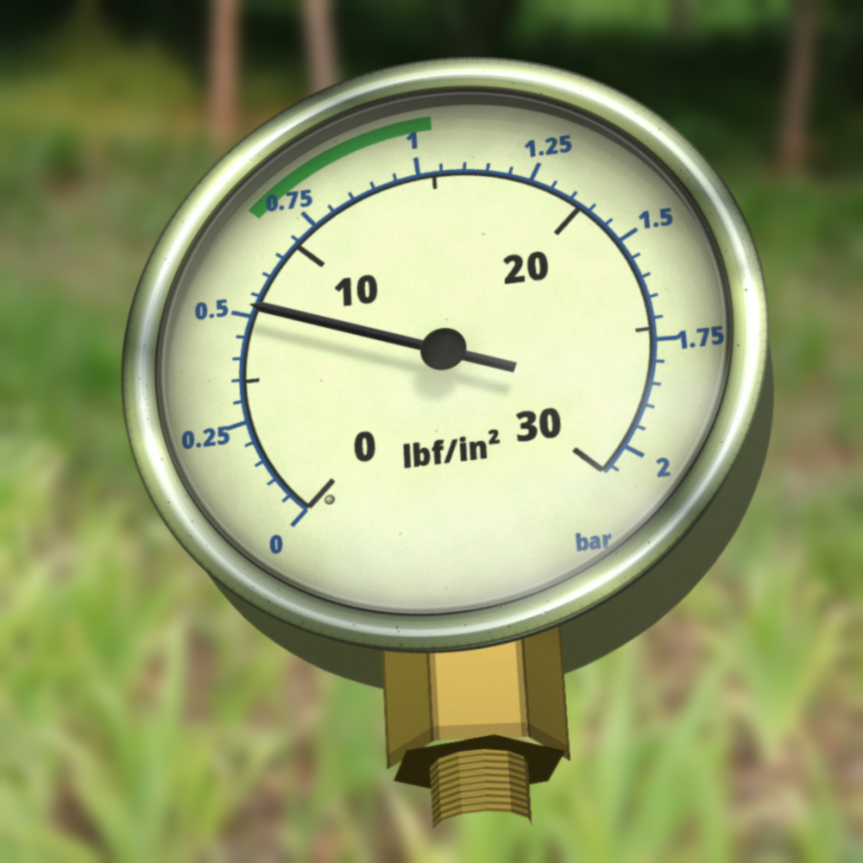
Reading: 7.5 psi
